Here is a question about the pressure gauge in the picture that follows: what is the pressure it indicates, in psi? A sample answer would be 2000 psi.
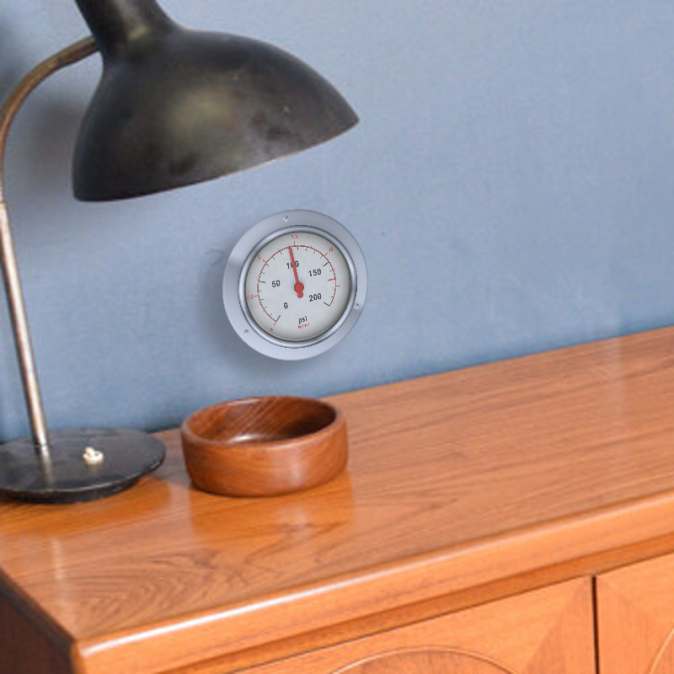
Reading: 100 psi
